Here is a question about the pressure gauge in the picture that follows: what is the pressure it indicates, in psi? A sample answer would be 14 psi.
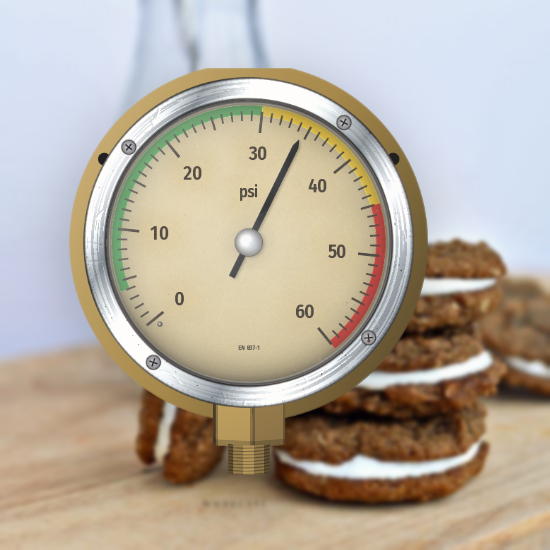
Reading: 34.5 psi
